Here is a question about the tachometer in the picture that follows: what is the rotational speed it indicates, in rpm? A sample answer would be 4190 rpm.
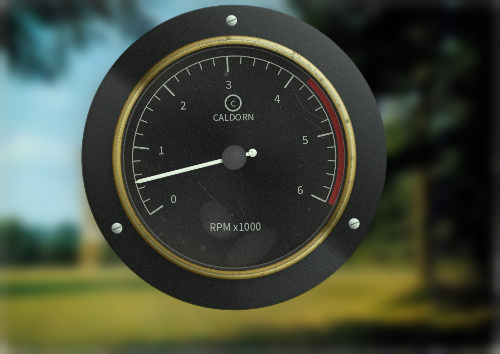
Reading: 500 rpm
